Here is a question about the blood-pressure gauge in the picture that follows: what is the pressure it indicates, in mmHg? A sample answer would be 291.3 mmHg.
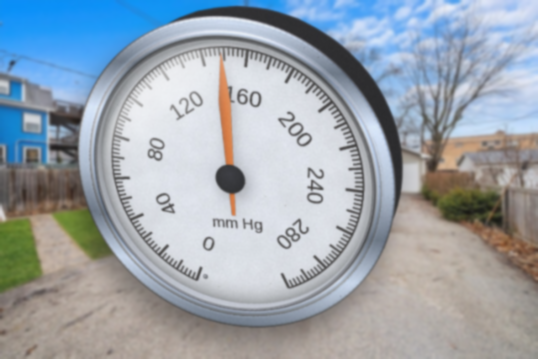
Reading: 150 mmHg
